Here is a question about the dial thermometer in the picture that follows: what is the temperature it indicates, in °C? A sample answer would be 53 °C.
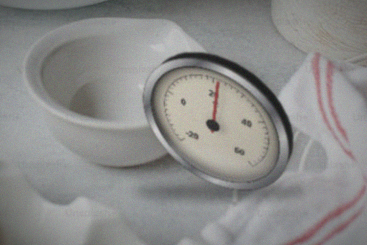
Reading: 22 °C
